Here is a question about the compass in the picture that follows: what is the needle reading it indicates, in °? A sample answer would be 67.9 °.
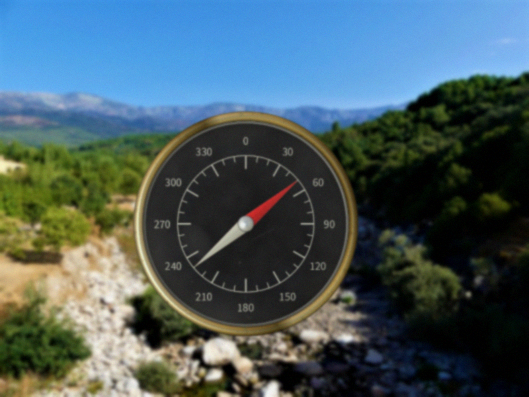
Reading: 50 °
